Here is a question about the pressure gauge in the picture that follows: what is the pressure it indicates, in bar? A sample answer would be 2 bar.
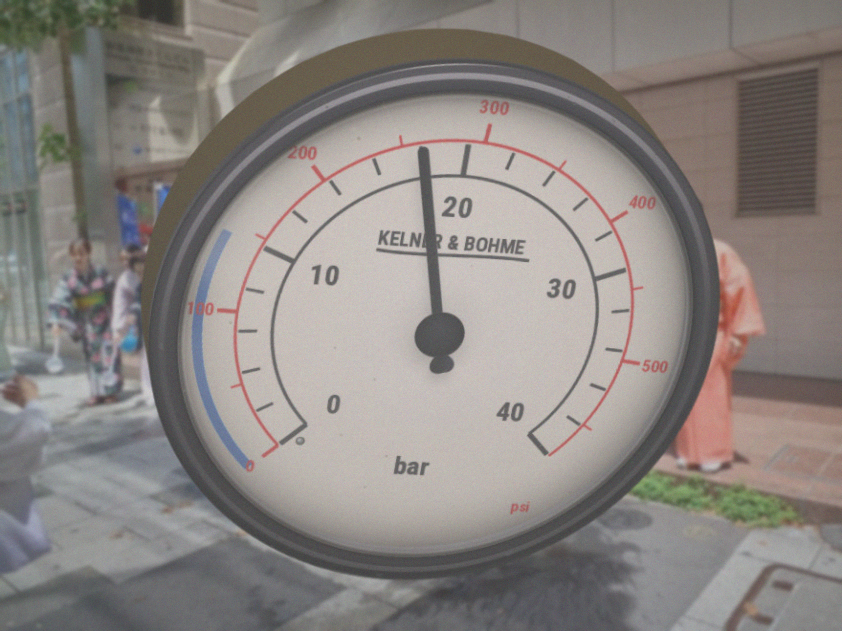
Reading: 18 bar
